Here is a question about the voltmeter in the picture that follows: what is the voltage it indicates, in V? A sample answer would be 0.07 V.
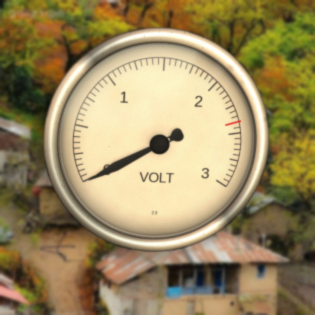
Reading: 0 V
